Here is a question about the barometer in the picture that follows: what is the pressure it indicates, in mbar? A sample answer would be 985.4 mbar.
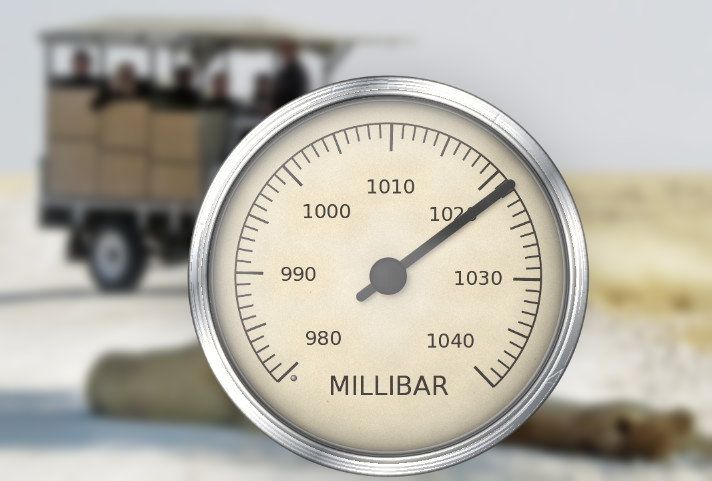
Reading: 1021.5 mbar
